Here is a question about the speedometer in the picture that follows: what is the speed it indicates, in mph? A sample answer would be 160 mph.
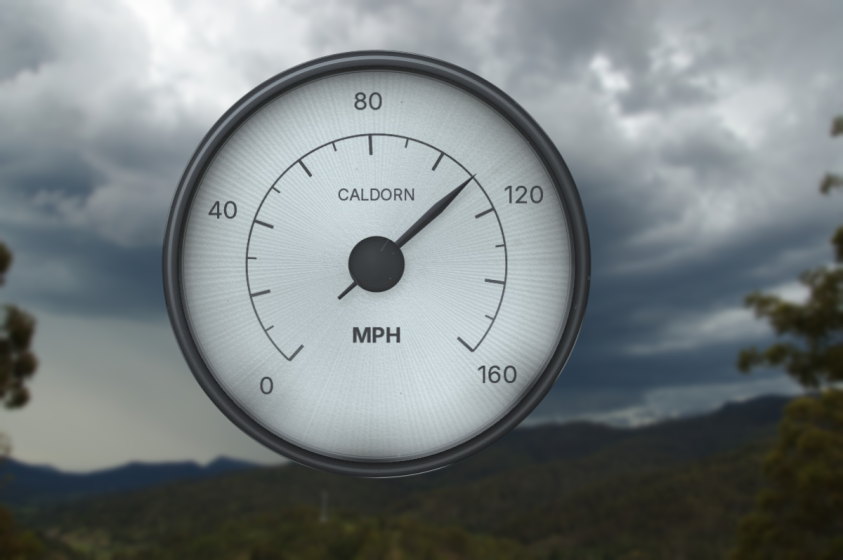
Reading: 110 mph
